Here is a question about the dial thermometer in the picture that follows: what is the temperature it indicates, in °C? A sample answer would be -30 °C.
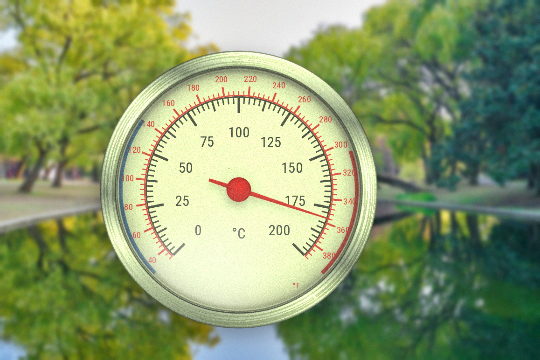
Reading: 180 °C
